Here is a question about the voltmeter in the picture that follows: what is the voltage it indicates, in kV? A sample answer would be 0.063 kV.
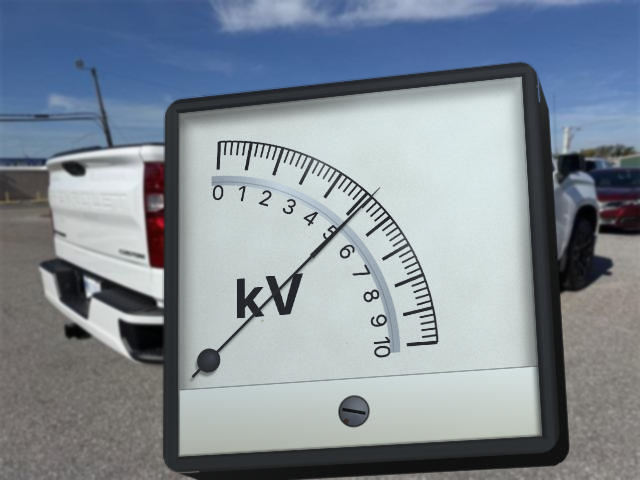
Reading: 5.2 kV
